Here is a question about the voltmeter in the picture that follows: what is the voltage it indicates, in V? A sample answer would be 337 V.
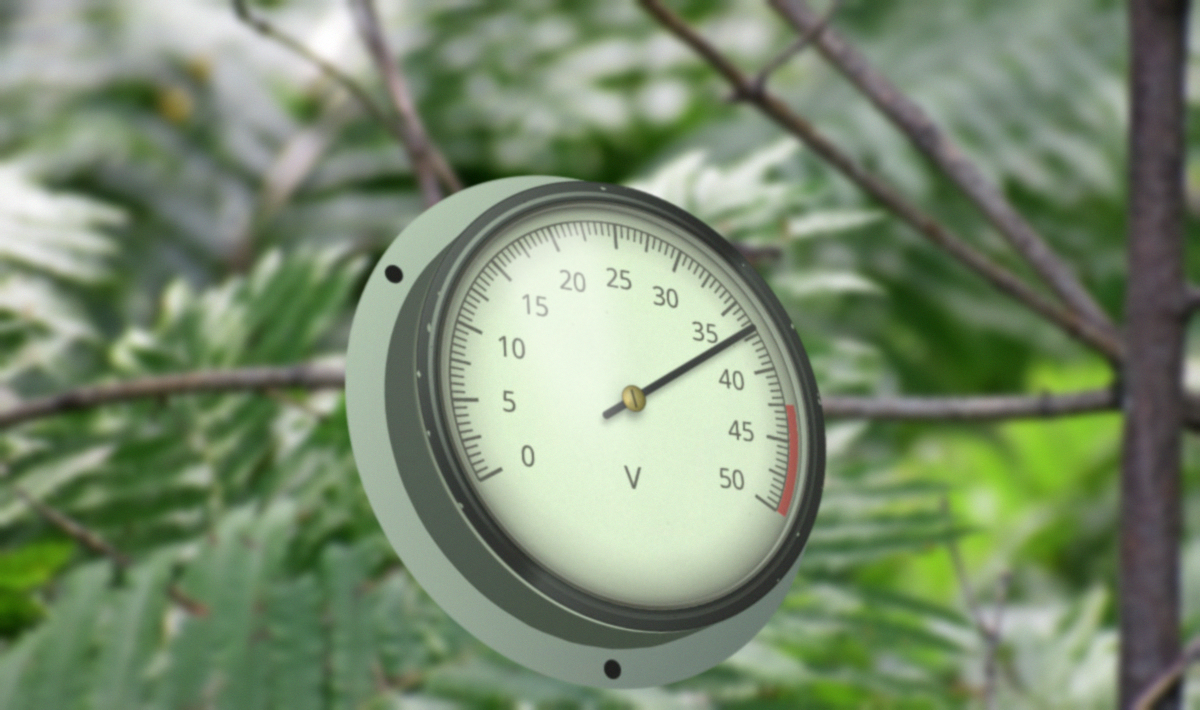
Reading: 37 V
